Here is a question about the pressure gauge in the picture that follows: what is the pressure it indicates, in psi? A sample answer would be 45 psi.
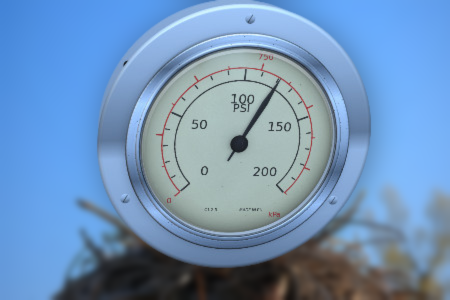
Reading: 120 psi
